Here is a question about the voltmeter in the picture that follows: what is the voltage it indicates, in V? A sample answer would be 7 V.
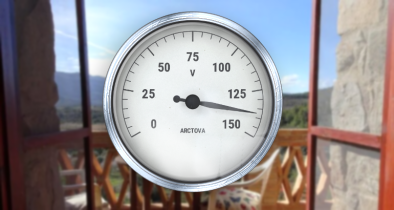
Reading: 137.5 V
